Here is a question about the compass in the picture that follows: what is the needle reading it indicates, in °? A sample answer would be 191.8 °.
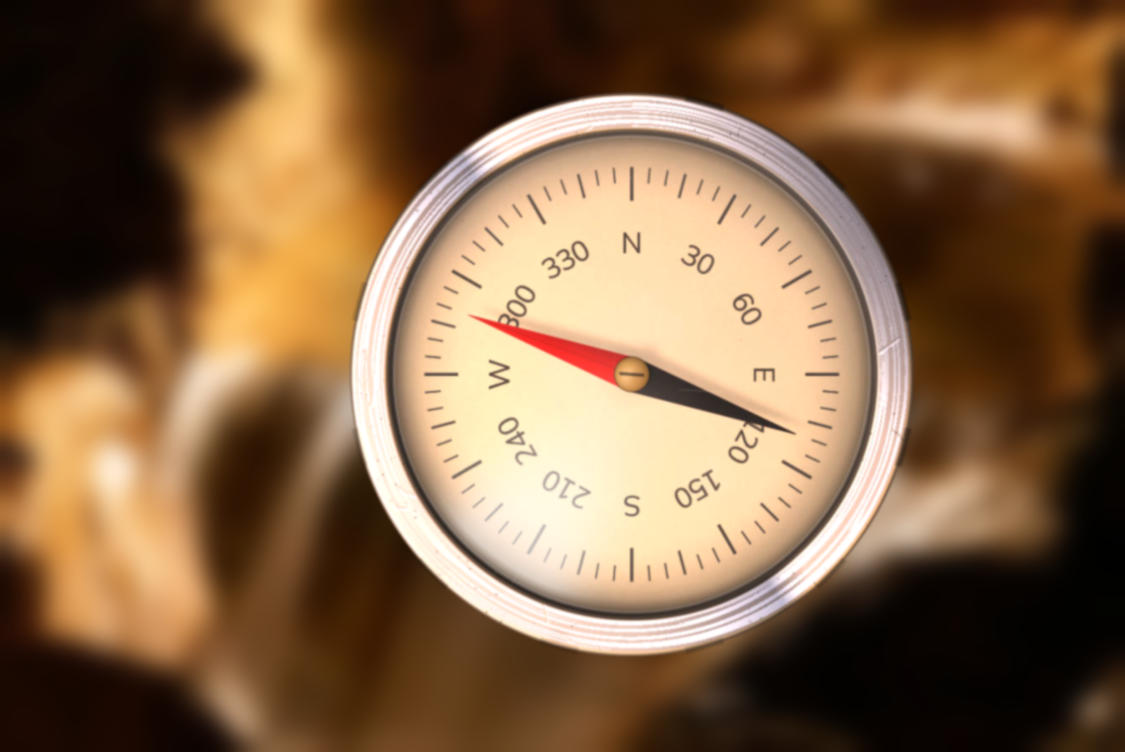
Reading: 290 °
